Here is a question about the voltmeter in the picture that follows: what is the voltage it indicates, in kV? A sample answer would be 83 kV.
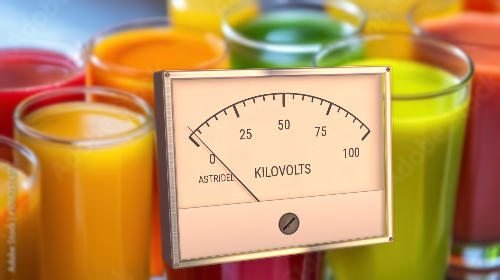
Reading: 2.5 kV
